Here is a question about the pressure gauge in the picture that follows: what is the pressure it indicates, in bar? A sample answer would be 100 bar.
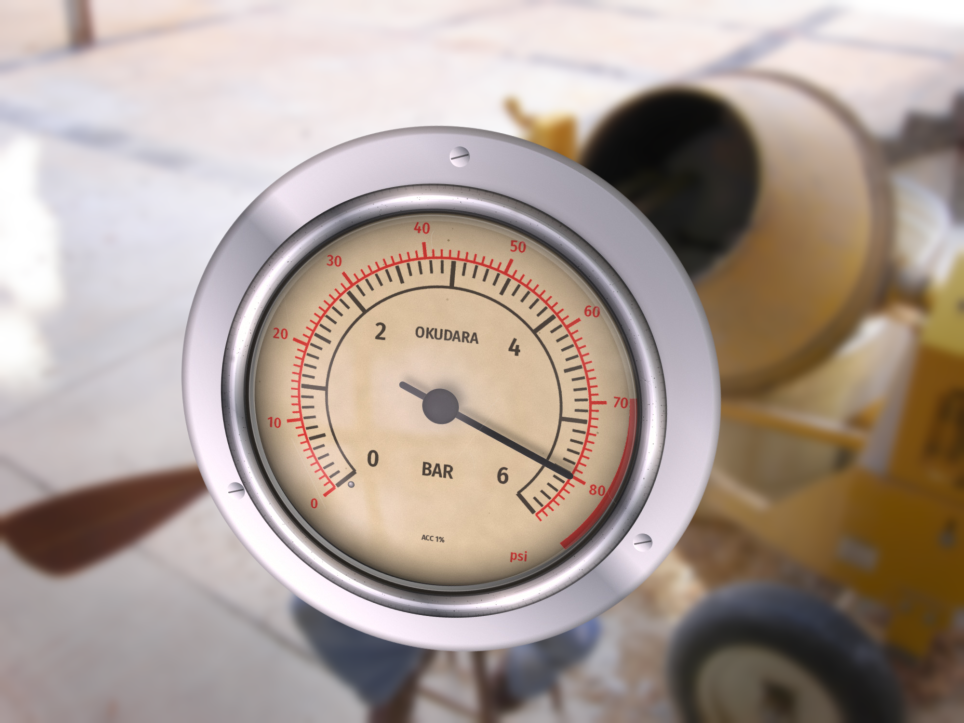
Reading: 5.5 bar
